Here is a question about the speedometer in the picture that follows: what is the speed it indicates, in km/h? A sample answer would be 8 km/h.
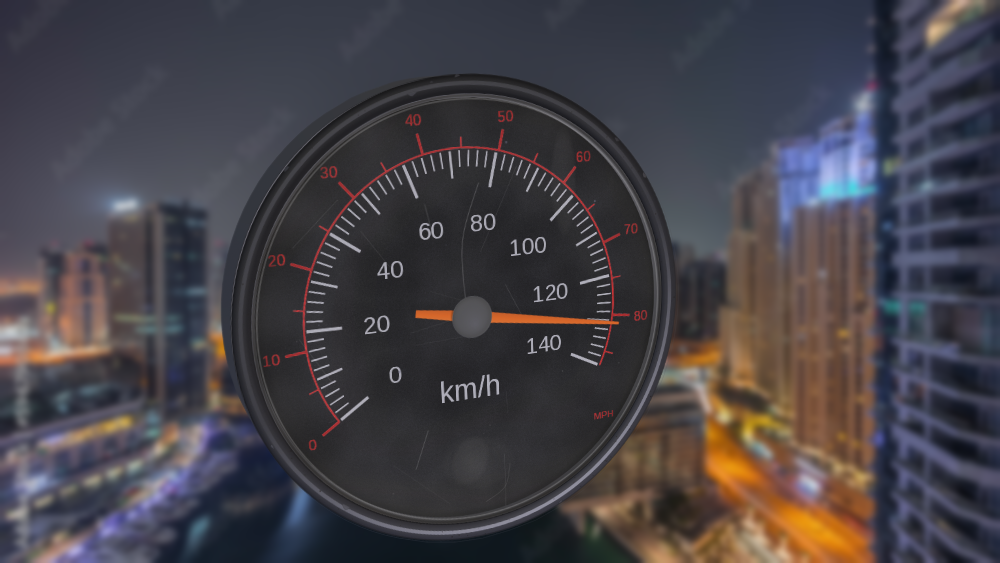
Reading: 130 km/h
